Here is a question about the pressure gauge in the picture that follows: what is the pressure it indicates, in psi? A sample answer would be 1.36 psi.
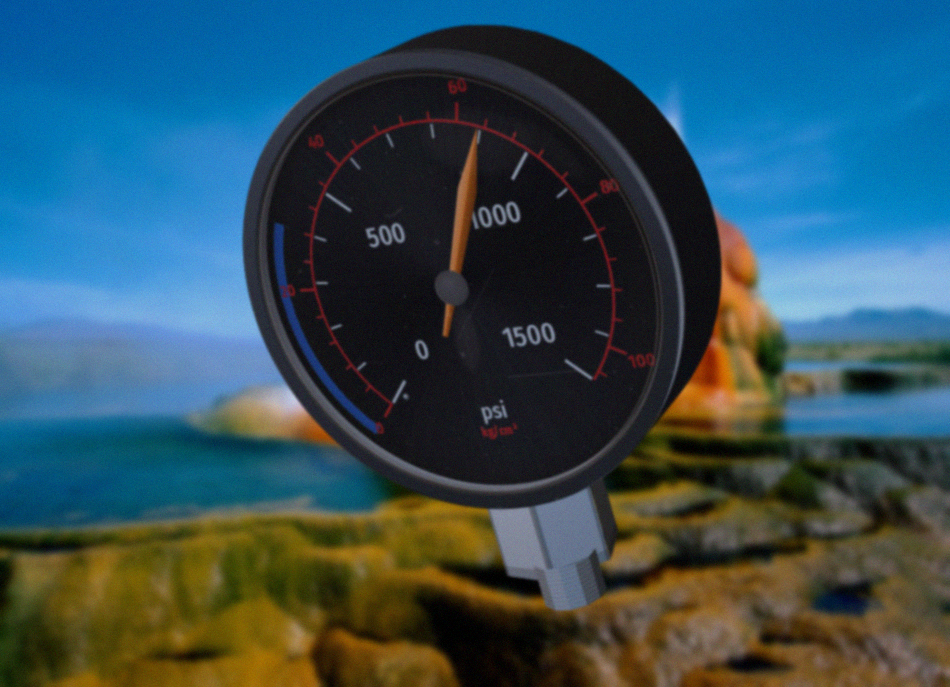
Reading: 900 psi
